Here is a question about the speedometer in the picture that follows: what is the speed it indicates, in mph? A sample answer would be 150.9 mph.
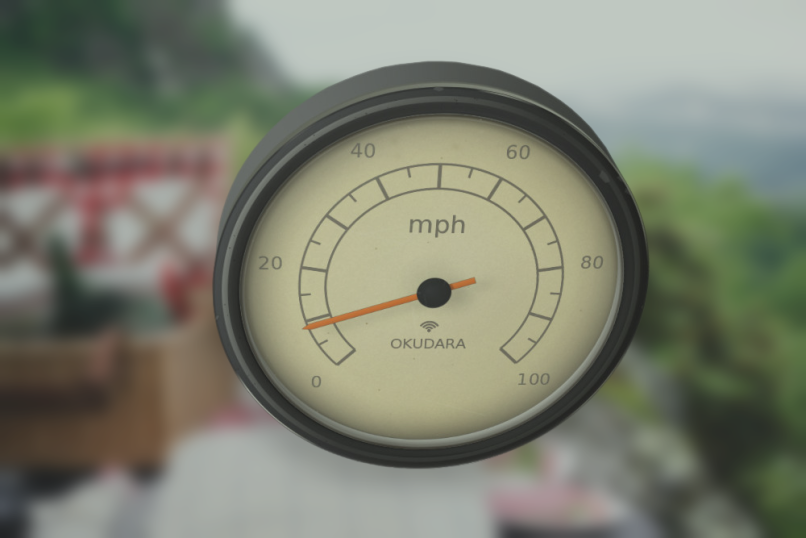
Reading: 10 mph
